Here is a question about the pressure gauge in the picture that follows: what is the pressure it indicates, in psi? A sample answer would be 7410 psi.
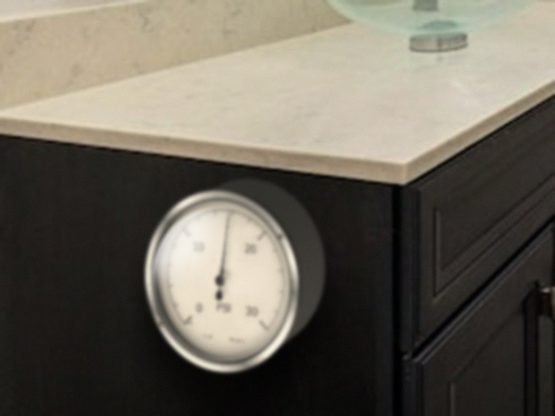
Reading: 16 psi
